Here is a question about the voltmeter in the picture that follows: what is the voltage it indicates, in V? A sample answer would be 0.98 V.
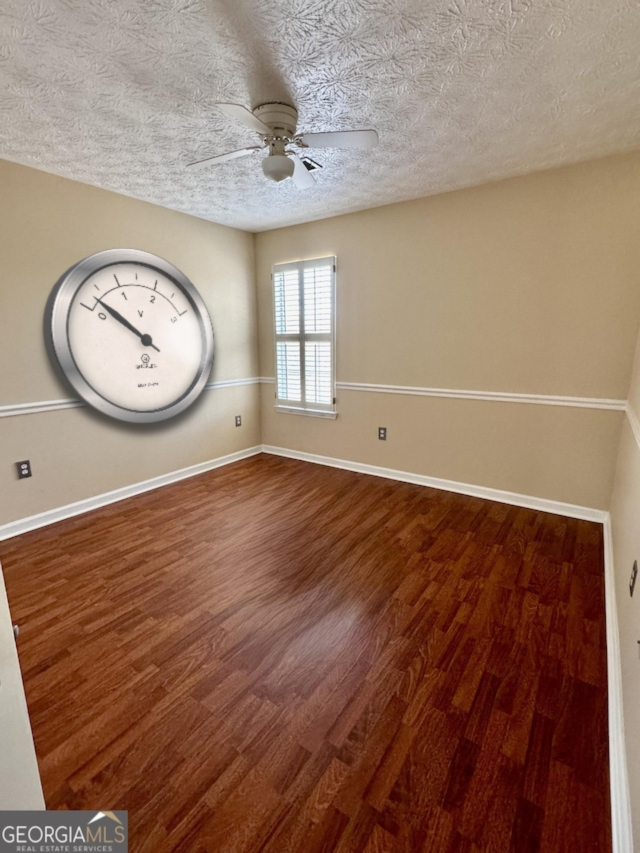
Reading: 0.25 V
